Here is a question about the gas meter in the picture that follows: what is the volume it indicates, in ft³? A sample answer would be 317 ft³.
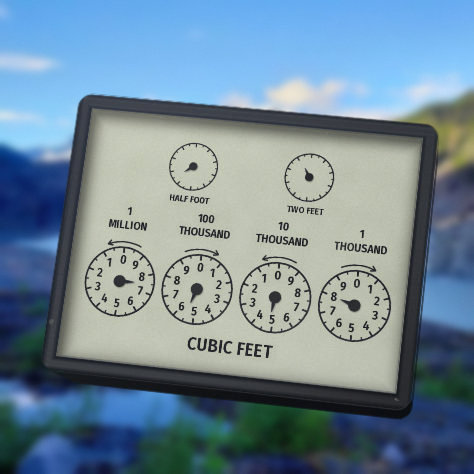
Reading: 754800 ft³
